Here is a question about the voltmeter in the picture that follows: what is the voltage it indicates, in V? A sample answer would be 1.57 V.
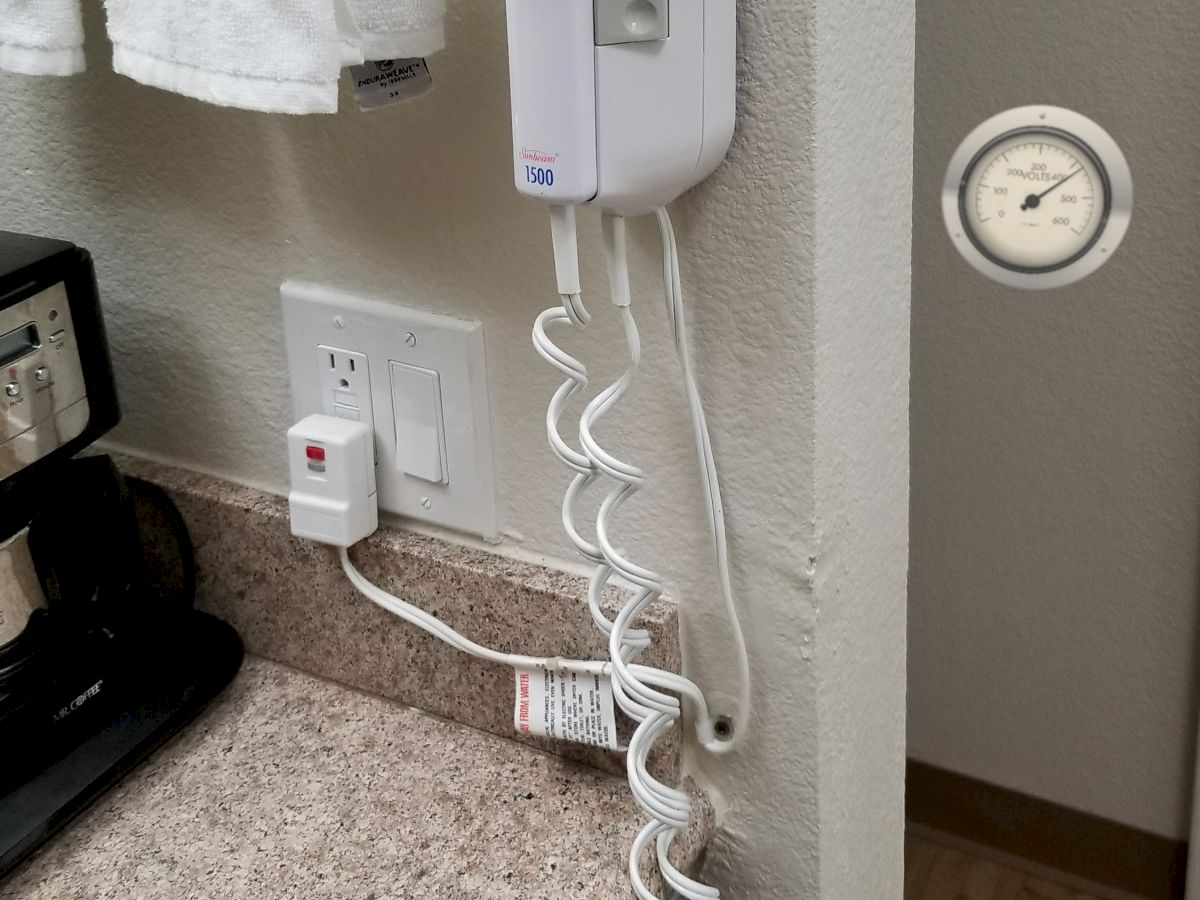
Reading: 420 V
